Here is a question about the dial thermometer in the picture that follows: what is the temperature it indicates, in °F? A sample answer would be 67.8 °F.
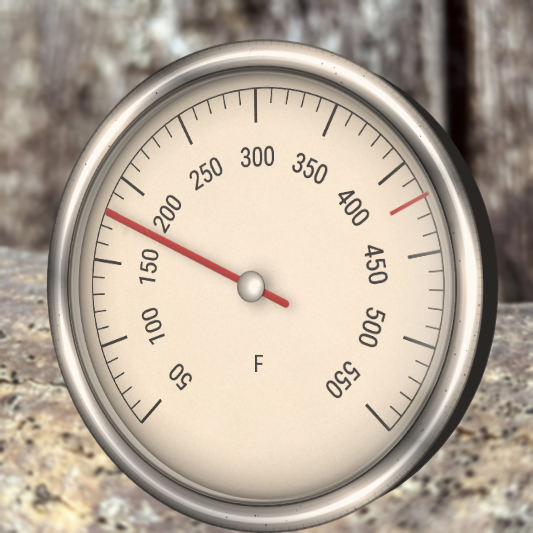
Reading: 180 °F
